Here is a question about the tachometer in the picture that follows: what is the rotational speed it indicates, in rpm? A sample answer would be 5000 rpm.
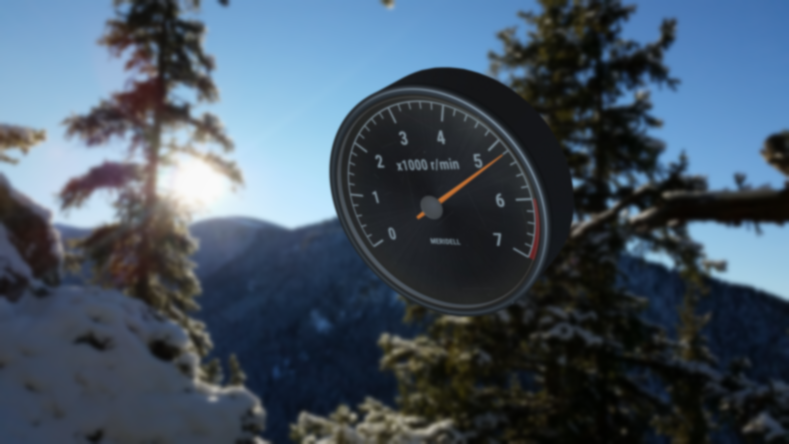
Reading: 5200 rpm
